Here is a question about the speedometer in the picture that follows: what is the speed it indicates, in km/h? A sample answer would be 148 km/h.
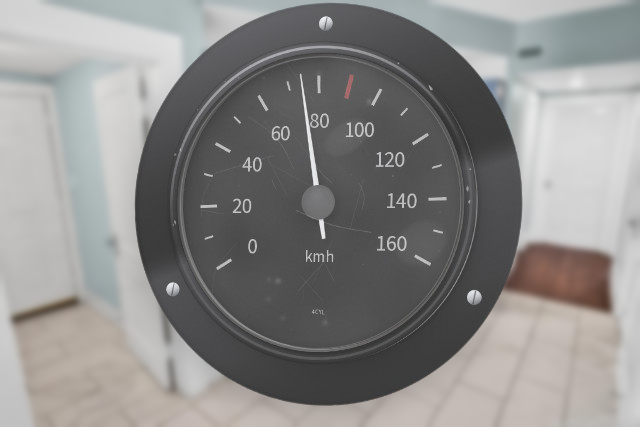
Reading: 75 km/h
